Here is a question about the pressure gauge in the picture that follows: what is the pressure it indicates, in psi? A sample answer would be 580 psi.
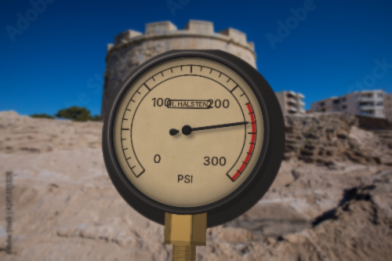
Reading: 240 psi
